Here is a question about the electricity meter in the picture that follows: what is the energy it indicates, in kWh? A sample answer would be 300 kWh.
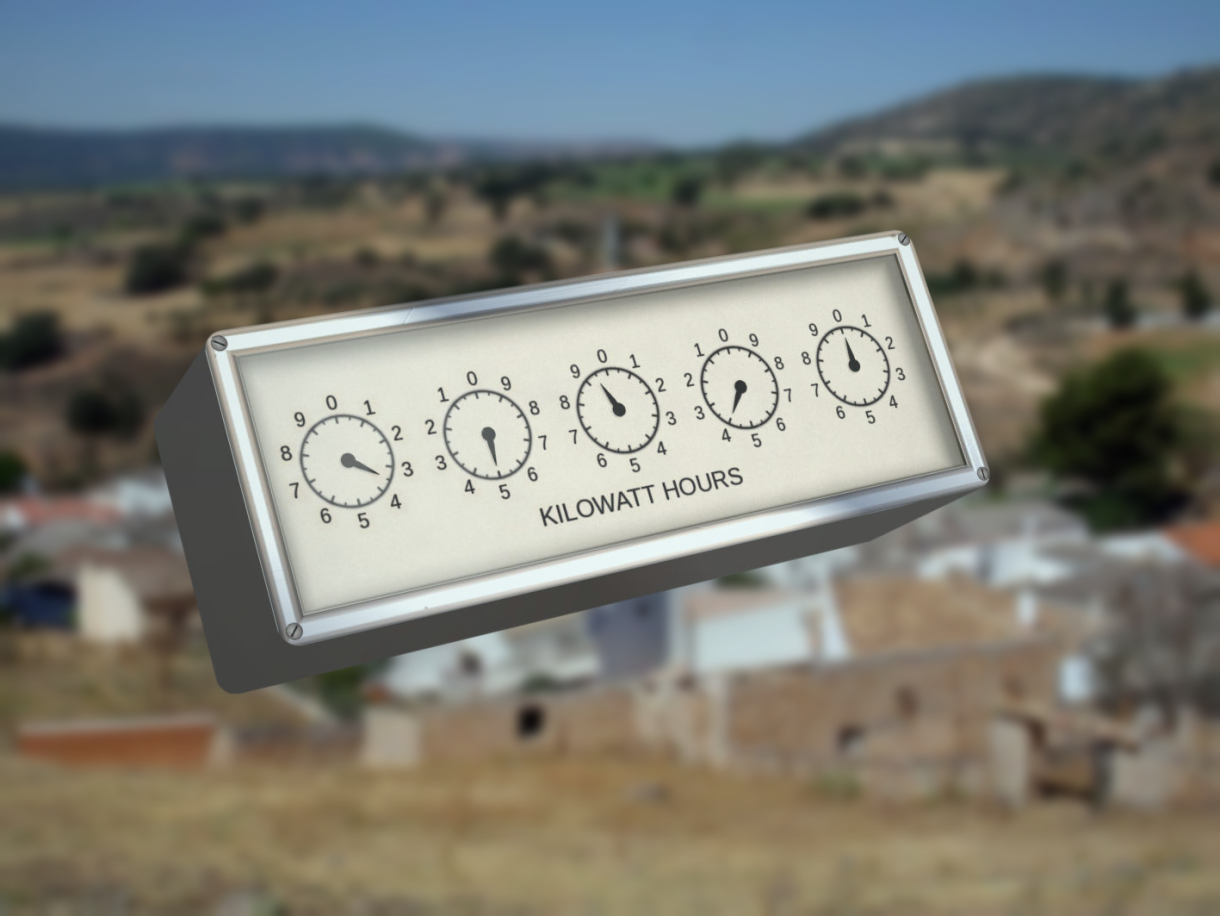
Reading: 34940 kWh
